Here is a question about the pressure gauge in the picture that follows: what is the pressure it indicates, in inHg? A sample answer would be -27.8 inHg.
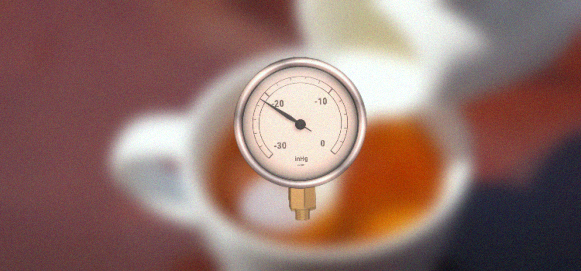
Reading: -21 inHg
